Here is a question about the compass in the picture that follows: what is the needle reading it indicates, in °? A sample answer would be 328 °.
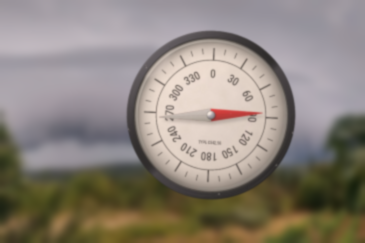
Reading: 85 °
